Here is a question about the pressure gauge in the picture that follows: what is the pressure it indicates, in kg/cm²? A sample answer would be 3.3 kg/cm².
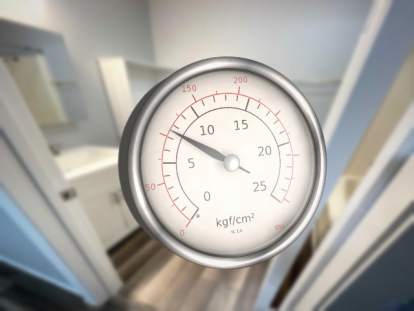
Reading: 7.5 kg/cm²
